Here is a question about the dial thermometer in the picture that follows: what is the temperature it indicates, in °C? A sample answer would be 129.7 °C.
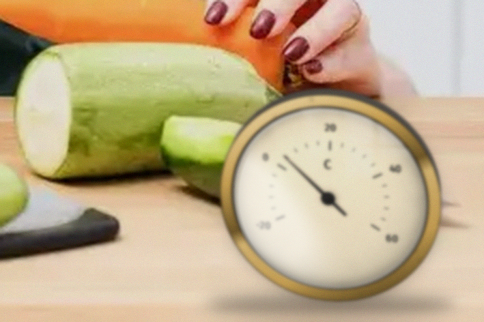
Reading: 4 °C
